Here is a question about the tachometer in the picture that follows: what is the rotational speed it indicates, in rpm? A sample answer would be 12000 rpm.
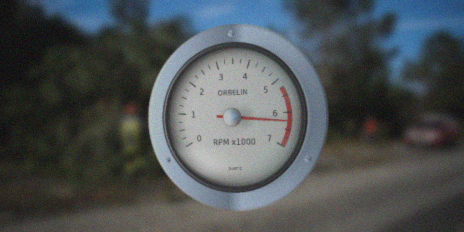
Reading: 6250 rpm
